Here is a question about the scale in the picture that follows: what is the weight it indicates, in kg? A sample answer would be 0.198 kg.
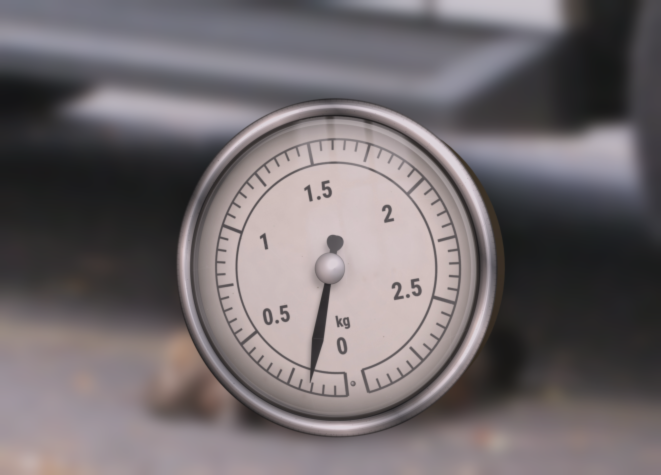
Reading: 0.15 kg
